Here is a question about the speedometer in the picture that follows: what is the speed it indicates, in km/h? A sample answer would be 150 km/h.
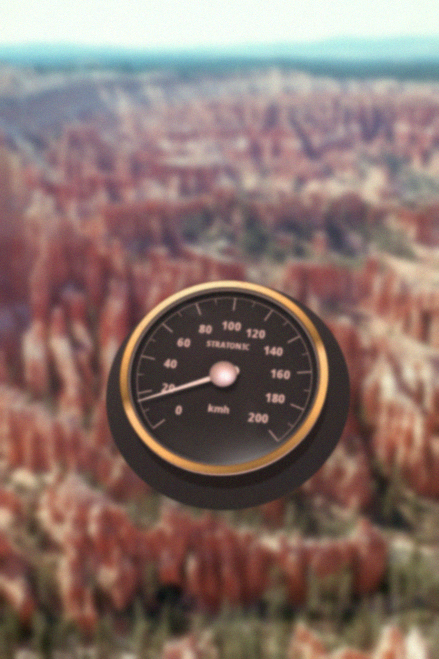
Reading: 15 km/h
